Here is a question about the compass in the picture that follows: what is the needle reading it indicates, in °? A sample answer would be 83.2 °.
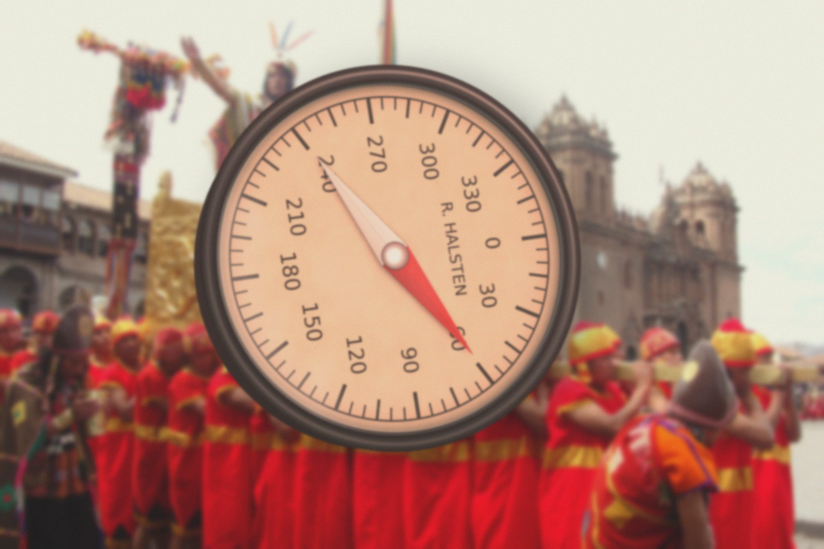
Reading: 60 °
